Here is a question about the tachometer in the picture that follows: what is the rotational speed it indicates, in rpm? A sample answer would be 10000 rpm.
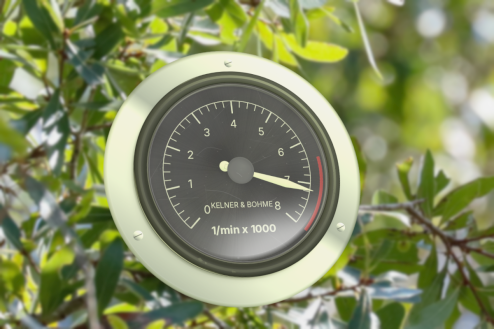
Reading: 7200 rpm
